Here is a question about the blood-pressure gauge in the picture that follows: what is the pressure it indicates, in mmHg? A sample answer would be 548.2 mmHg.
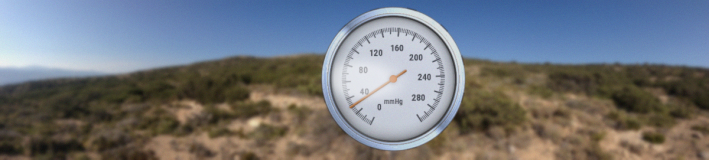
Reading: 30 mmHg
